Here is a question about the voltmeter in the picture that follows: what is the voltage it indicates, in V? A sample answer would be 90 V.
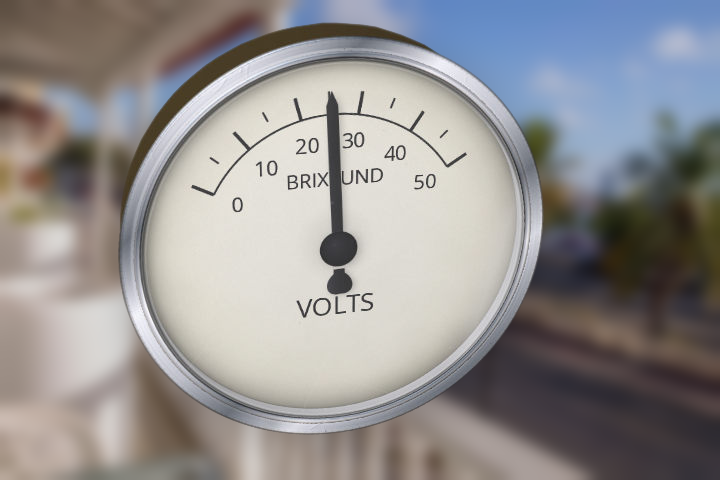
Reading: 25 V
